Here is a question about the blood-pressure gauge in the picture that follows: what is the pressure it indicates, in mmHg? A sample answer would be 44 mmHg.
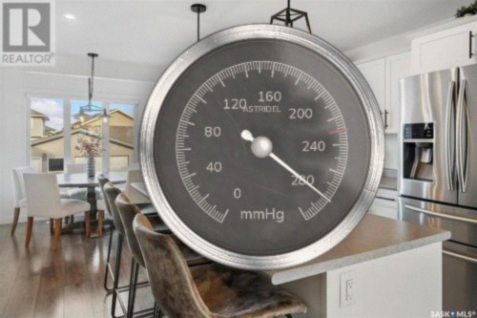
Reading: 280 mmHg
